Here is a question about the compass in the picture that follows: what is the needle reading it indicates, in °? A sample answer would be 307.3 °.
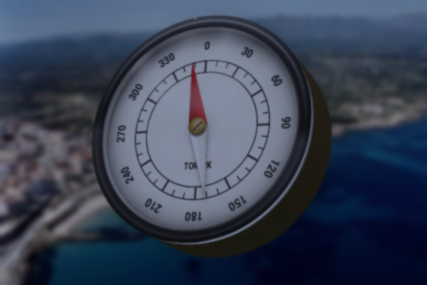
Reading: 350 °
